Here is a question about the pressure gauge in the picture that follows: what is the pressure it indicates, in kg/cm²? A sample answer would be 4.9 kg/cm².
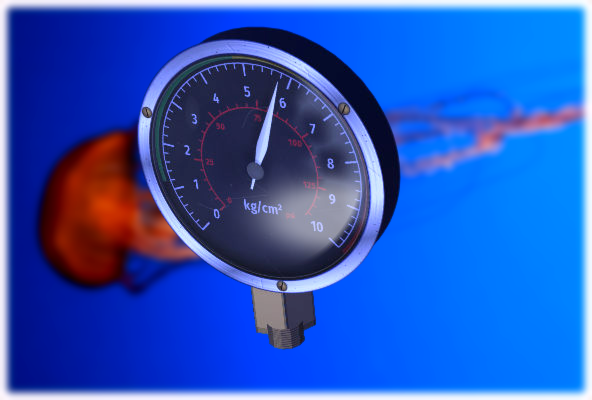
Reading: 5.8 kg/cm²
